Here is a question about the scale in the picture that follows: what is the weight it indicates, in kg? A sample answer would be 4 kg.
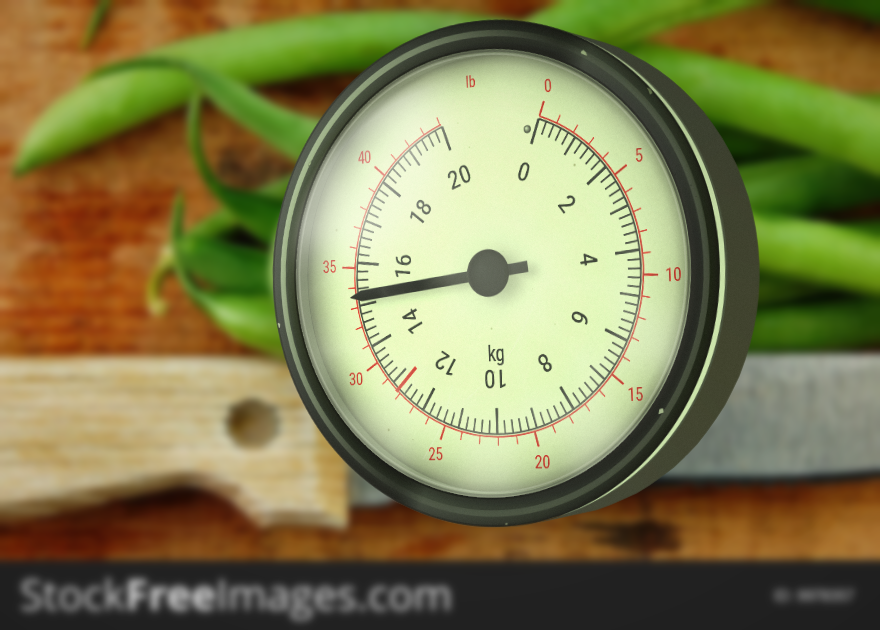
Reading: 15.2 kg
